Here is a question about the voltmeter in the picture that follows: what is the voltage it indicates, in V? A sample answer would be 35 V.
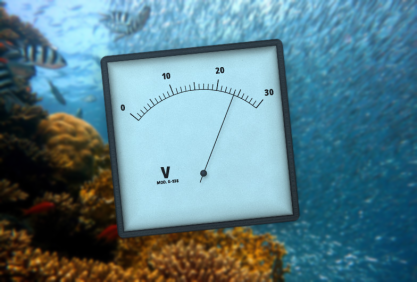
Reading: 24 V
